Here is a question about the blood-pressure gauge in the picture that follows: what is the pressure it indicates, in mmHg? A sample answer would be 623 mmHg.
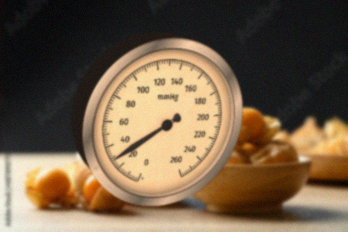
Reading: 30 mmHg
